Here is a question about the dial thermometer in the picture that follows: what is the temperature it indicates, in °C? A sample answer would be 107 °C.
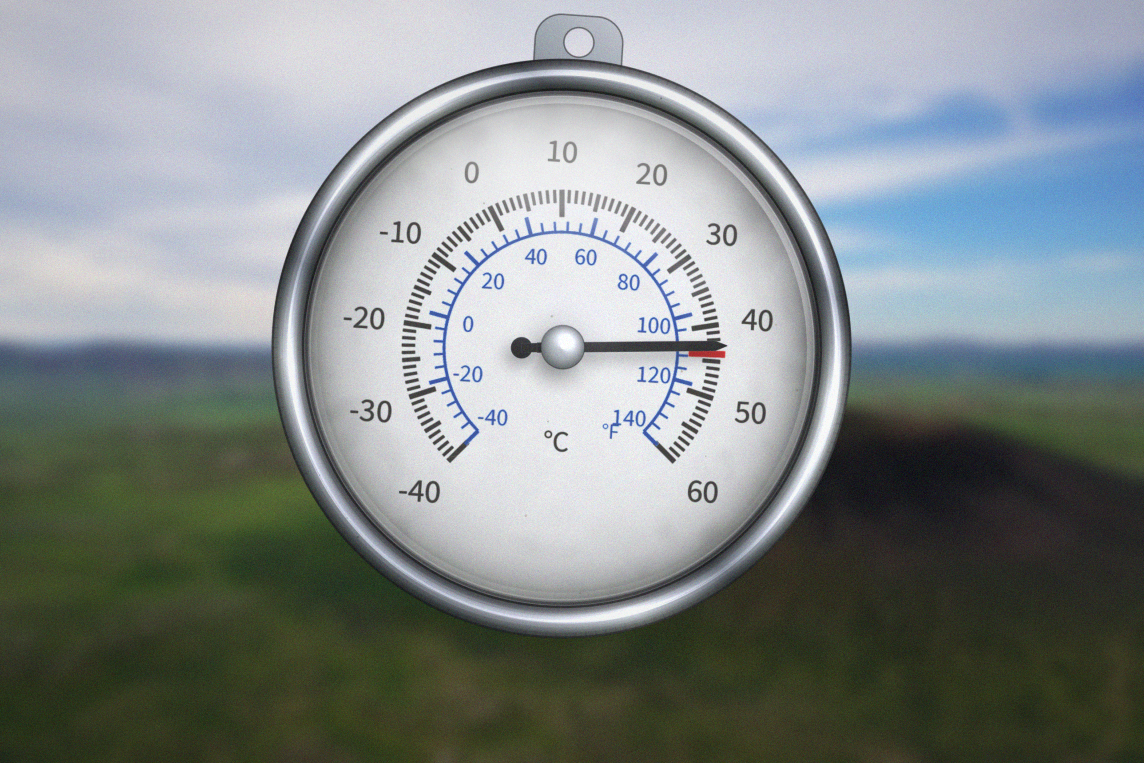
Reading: 43 °C
